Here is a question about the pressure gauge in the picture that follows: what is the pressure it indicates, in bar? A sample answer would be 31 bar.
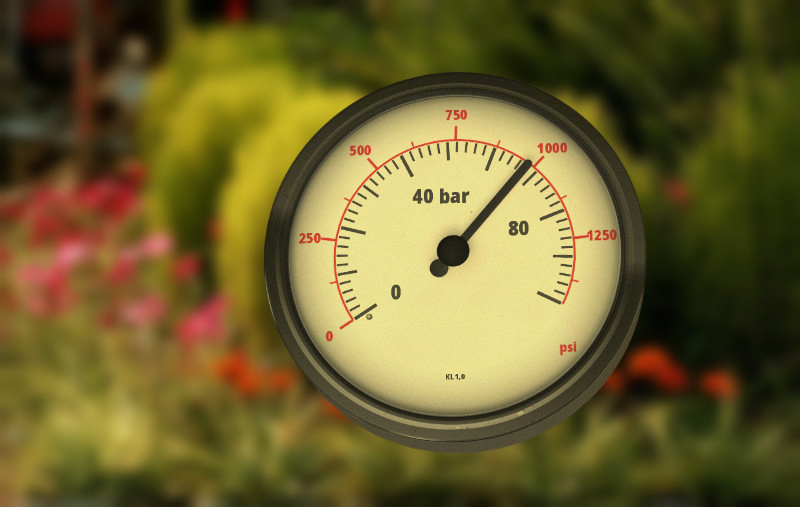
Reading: 68 bar
